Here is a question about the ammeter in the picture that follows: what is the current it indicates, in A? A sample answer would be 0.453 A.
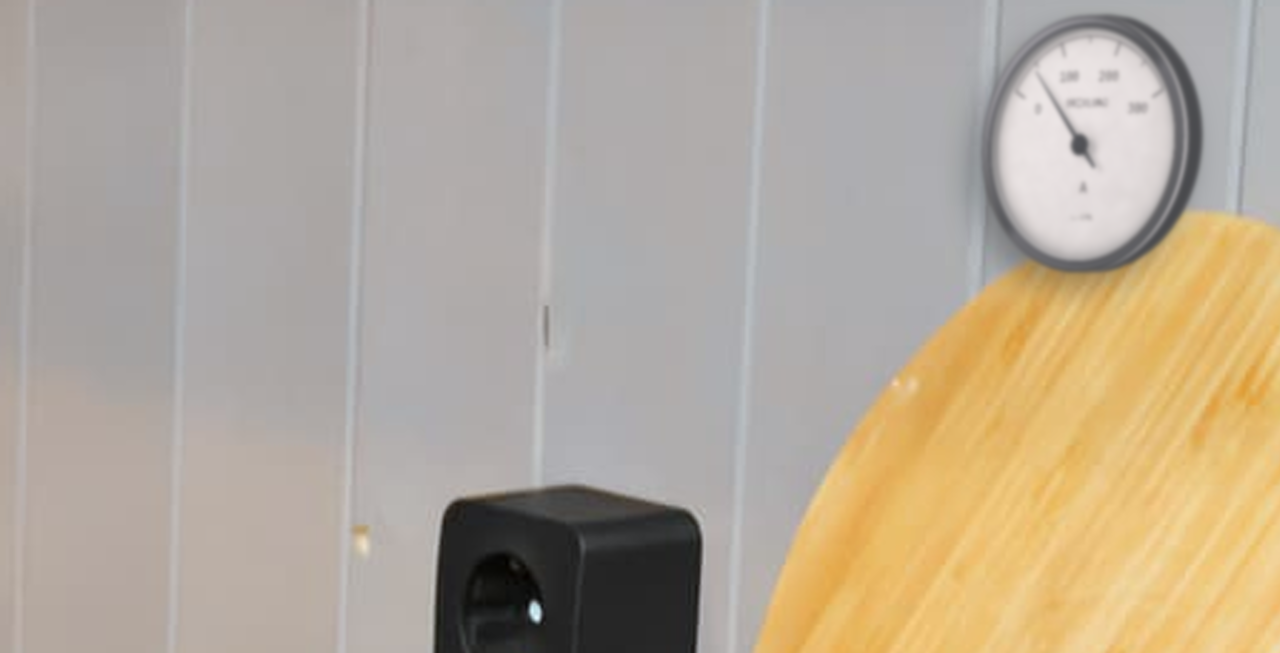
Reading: 50 A
